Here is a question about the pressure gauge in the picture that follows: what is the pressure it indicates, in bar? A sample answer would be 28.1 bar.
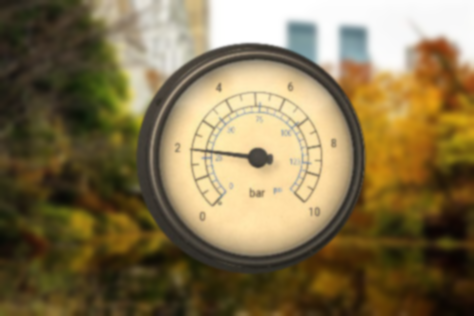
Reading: 2 bar
